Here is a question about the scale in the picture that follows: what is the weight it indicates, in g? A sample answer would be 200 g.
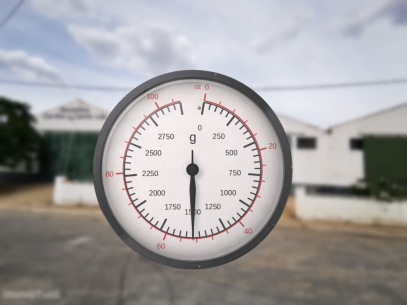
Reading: 1500 g
